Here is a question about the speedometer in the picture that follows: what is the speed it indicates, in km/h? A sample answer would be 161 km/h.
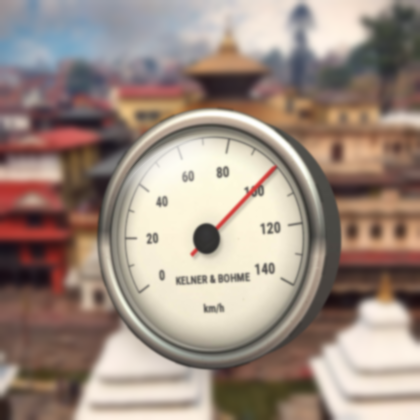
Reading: 100 km/h
